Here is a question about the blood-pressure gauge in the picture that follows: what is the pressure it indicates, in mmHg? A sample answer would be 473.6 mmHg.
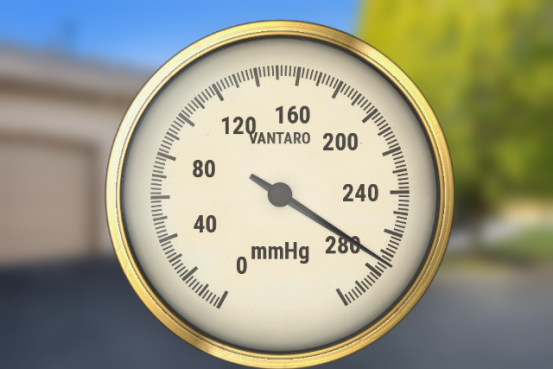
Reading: 274 mmHg
